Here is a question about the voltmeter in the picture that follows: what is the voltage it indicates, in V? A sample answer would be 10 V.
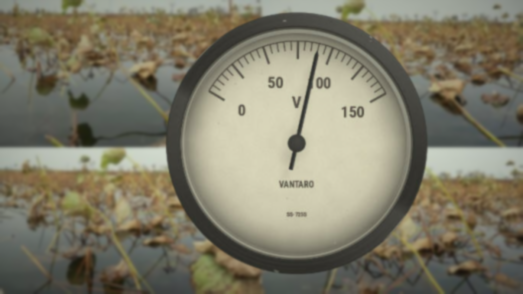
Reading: 90 V
